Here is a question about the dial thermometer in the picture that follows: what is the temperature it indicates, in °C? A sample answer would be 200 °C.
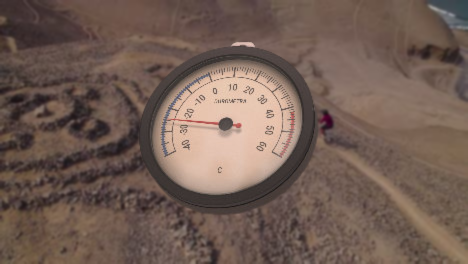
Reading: -25 °C
